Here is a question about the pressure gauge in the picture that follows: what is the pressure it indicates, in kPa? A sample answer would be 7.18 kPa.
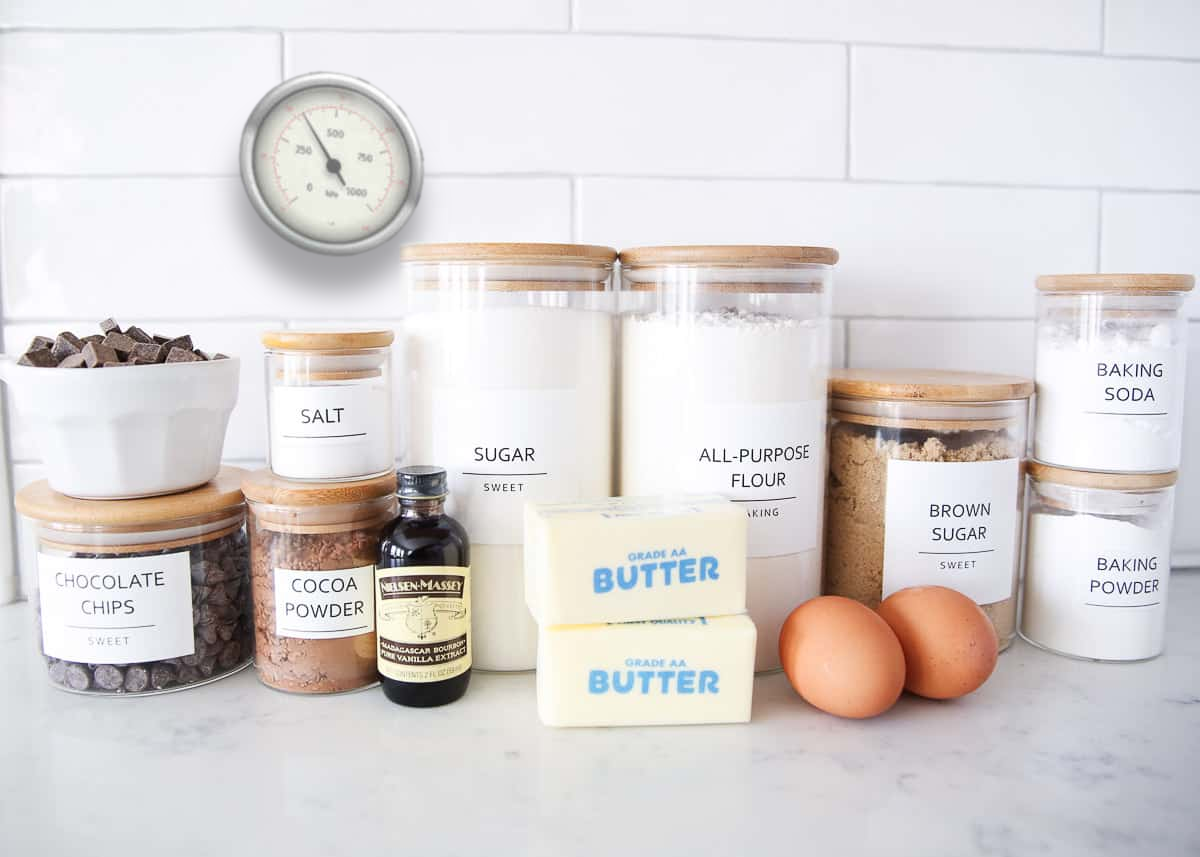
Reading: 375 kPa
